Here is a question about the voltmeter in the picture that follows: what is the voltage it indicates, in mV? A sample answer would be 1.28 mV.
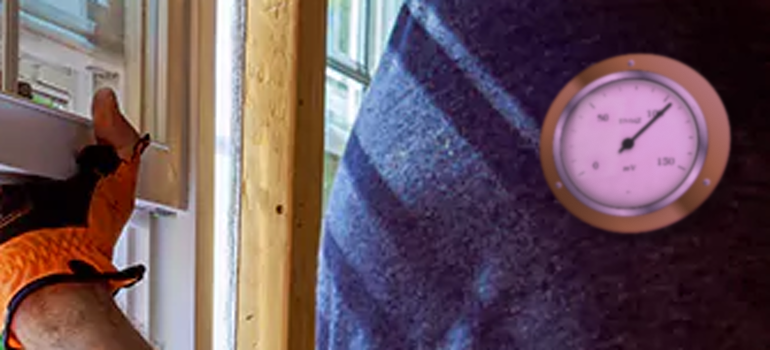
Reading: 105 mV
